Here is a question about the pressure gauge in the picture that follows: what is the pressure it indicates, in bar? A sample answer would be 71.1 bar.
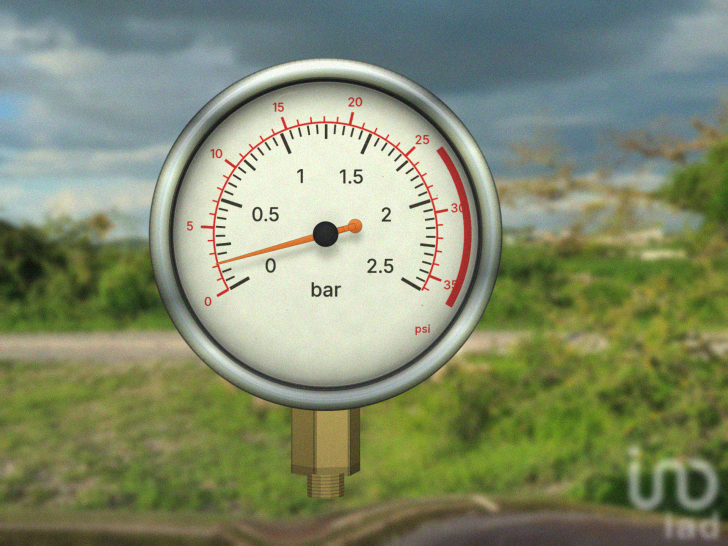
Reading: 0.15 bar
